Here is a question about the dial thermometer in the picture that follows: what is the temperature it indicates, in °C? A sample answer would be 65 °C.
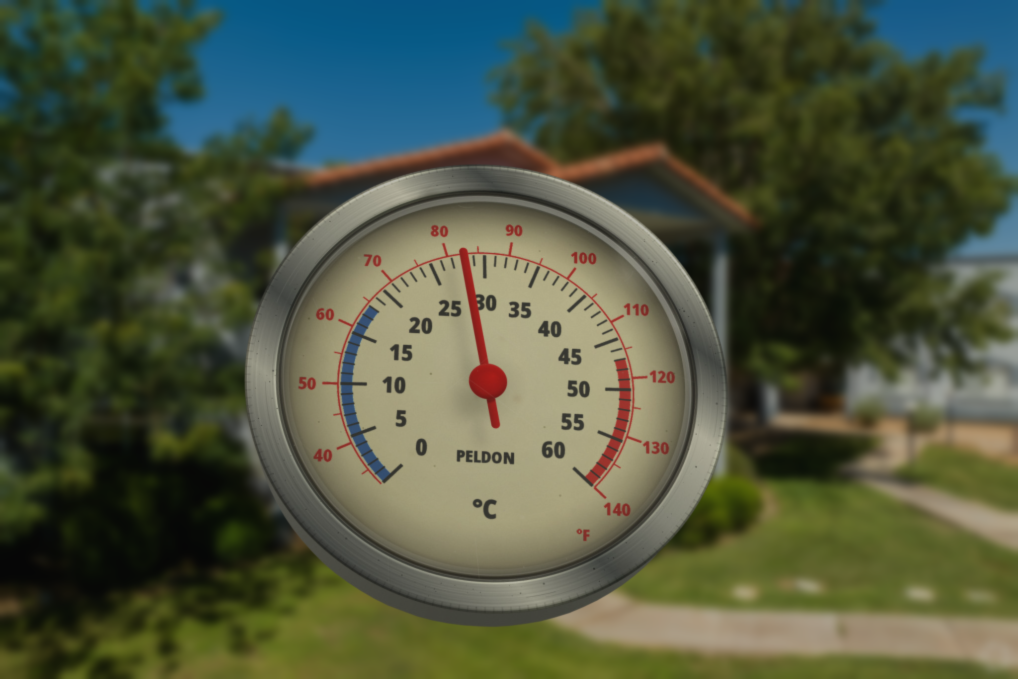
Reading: 28 °C
